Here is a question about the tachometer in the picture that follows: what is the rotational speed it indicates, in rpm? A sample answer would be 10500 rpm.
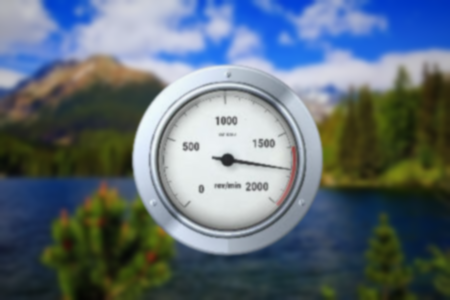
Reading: 1750 rpm
